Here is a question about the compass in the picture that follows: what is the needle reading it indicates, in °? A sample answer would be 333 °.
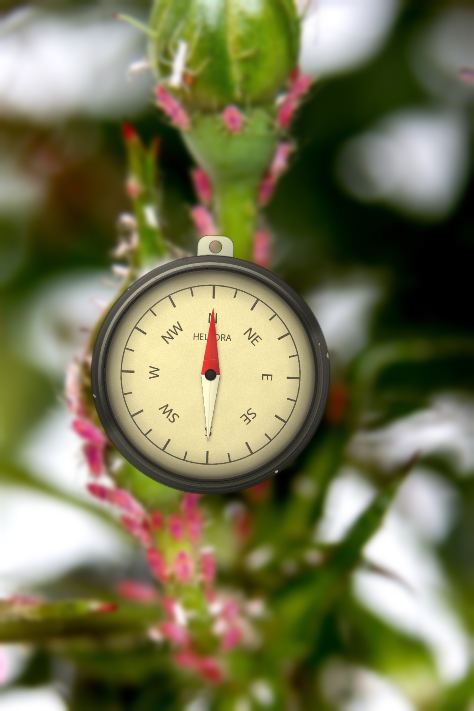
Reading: 0 °
